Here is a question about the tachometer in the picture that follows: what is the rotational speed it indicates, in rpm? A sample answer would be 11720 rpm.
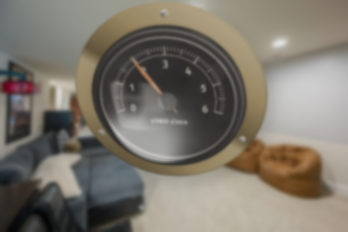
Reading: 2000 rpm
